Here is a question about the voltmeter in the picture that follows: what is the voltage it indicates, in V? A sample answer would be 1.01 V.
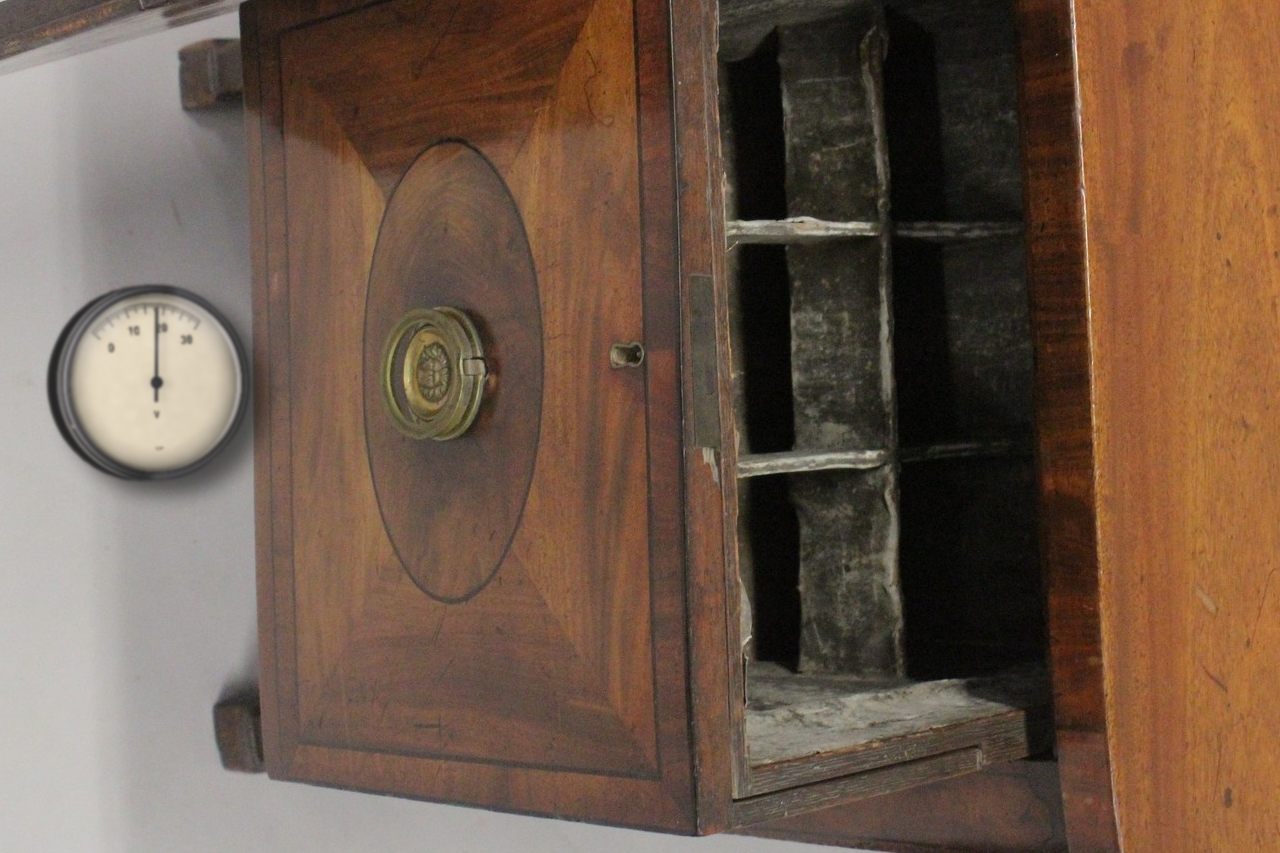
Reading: 17.5 V
